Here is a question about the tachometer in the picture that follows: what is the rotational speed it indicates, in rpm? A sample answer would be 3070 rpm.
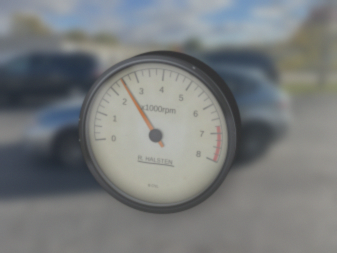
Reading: 2500 rpm
